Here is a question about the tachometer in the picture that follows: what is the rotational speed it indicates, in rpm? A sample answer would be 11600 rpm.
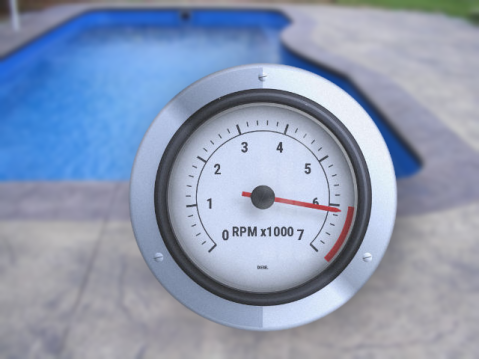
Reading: 6100 rpm
